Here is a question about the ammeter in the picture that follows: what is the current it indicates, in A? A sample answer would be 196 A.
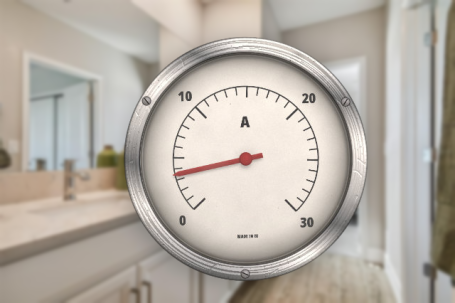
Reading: 3.5 A
